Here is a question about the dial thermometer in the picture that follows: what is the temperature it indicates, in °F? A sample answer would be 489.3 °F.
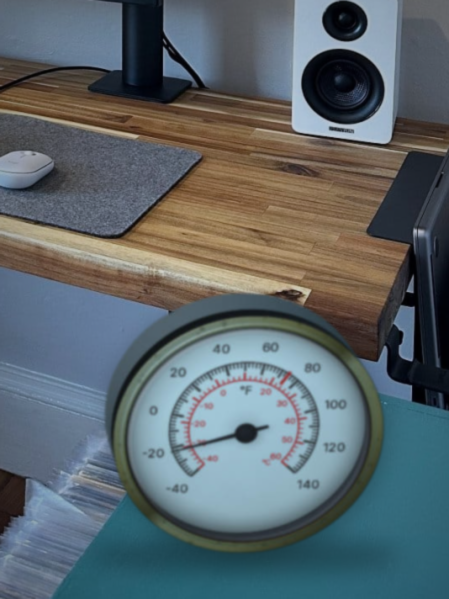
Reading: -20 °F
